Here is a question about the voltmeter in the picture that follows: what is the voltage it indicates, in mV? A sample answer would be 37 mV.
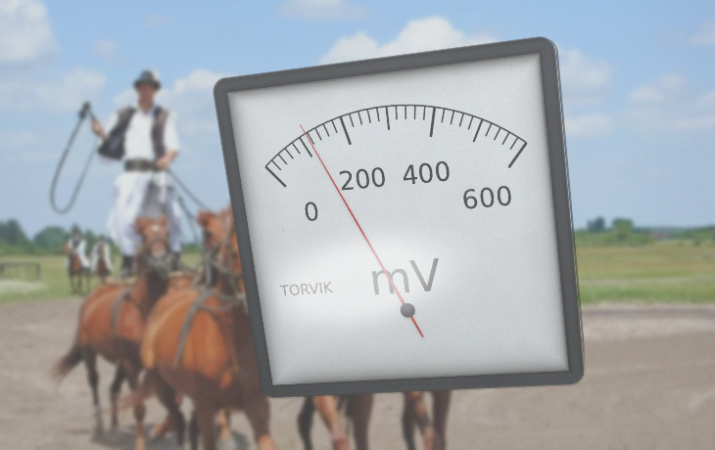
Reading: 120 mV
